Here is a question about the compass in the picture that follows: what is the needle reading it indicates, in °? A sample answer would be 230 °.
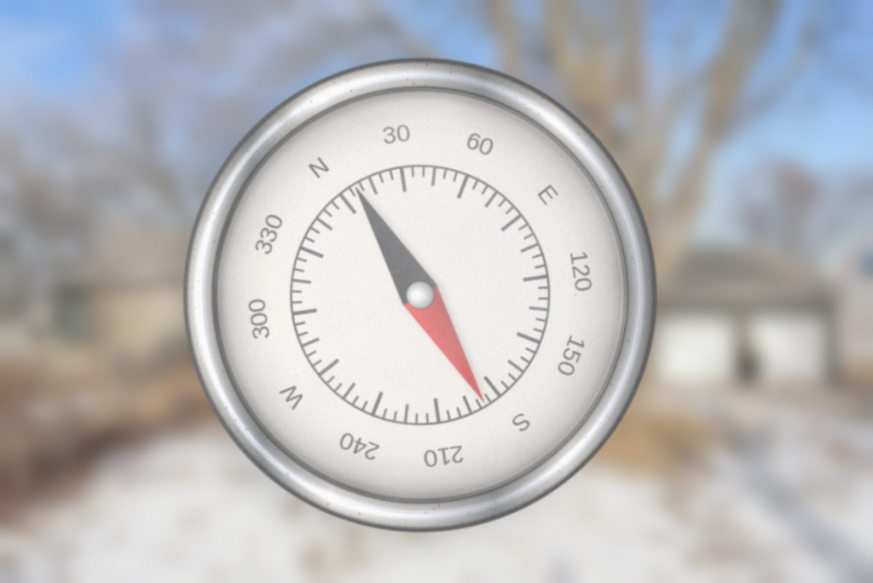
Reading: 187.5 °
